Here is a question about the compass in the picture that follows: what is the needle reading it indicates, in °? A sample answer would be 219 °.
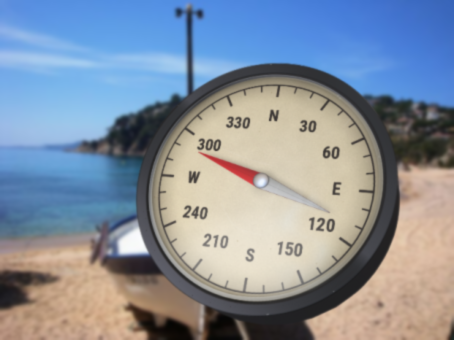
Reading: 290 °
